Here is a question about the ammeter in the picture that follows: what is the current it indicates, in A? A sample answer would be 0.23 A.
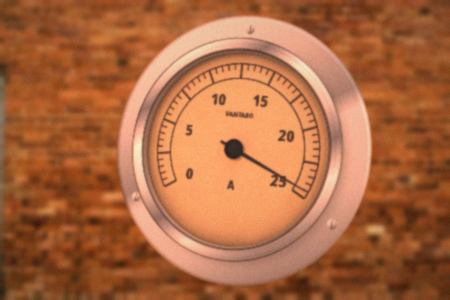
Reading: 24.5 A
